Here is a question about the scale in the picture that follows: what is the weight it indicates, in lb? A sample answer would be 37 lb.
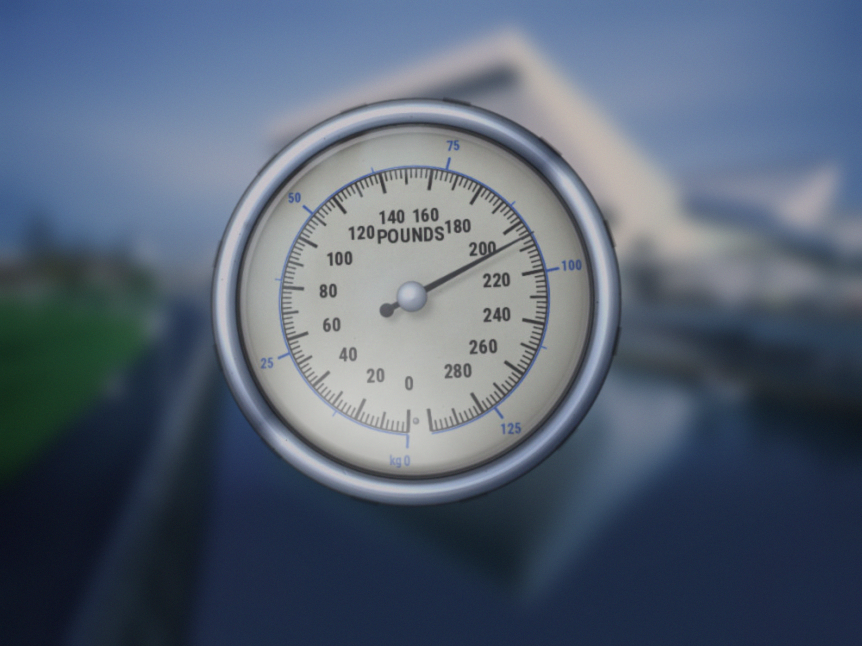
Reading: 206 lb
